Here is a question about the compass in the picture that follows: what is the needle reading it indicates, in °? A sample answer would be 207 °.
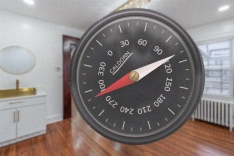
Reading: 290 °
